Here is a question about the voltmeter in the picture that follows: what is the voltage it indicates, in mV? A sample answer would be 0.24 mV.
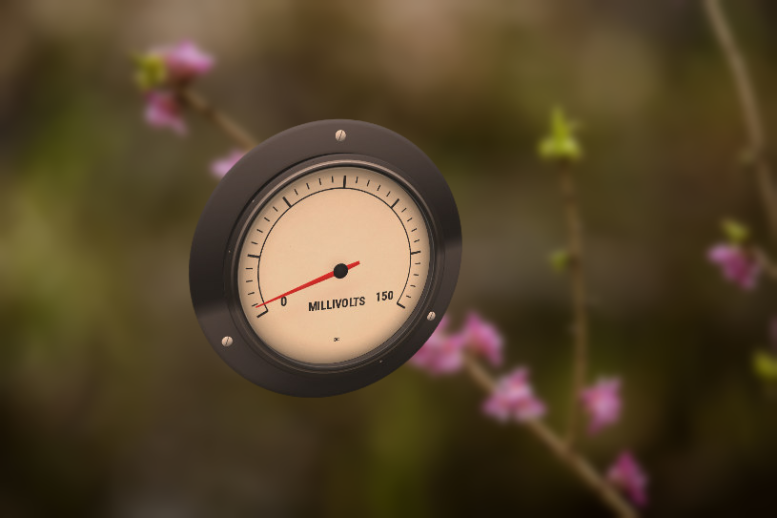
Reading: 5 mV
